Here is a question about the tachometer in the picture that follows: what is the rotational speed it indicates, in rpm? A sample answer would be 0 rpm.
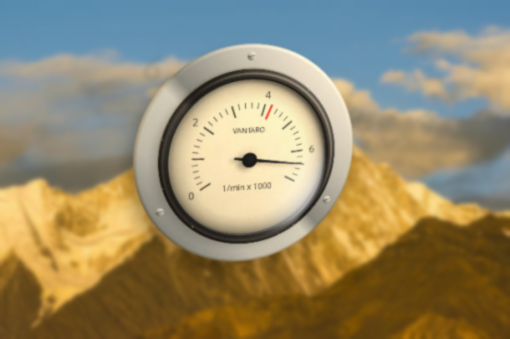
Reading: 6400 rpm
